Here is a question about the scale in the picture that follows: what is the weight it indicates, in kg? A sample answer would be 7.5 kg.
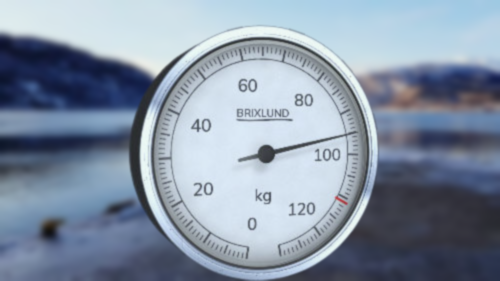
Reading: 95 kg
